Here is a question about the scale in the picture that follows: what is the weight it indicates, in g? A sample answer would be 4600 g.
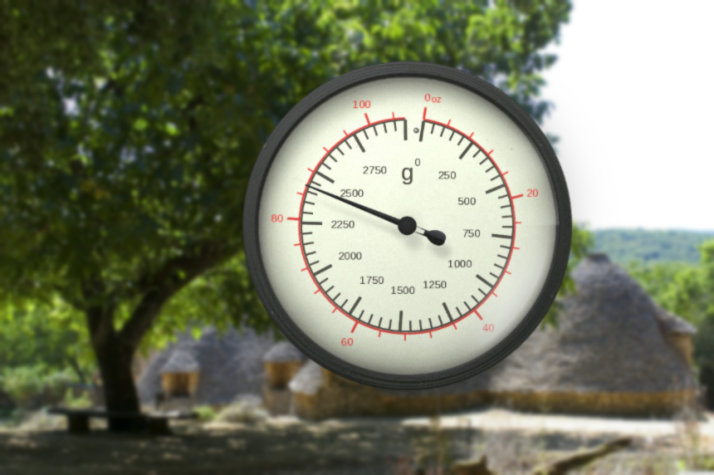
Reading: 2425 g
